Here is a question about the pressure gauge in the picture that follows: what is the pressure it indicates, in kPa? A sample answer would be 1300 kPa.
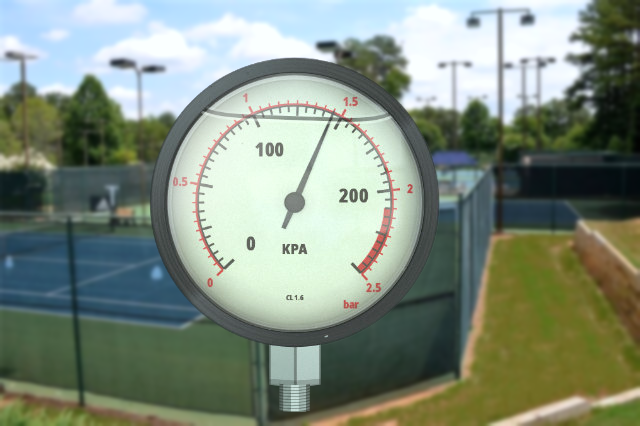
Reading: 145 kPa
